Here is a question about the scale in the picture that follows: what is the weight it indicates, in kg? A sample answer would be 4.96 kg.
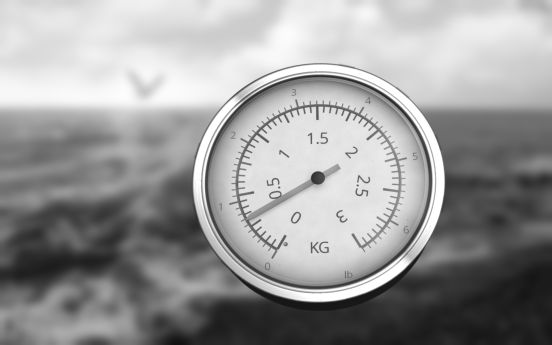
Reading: 0.3 kg
